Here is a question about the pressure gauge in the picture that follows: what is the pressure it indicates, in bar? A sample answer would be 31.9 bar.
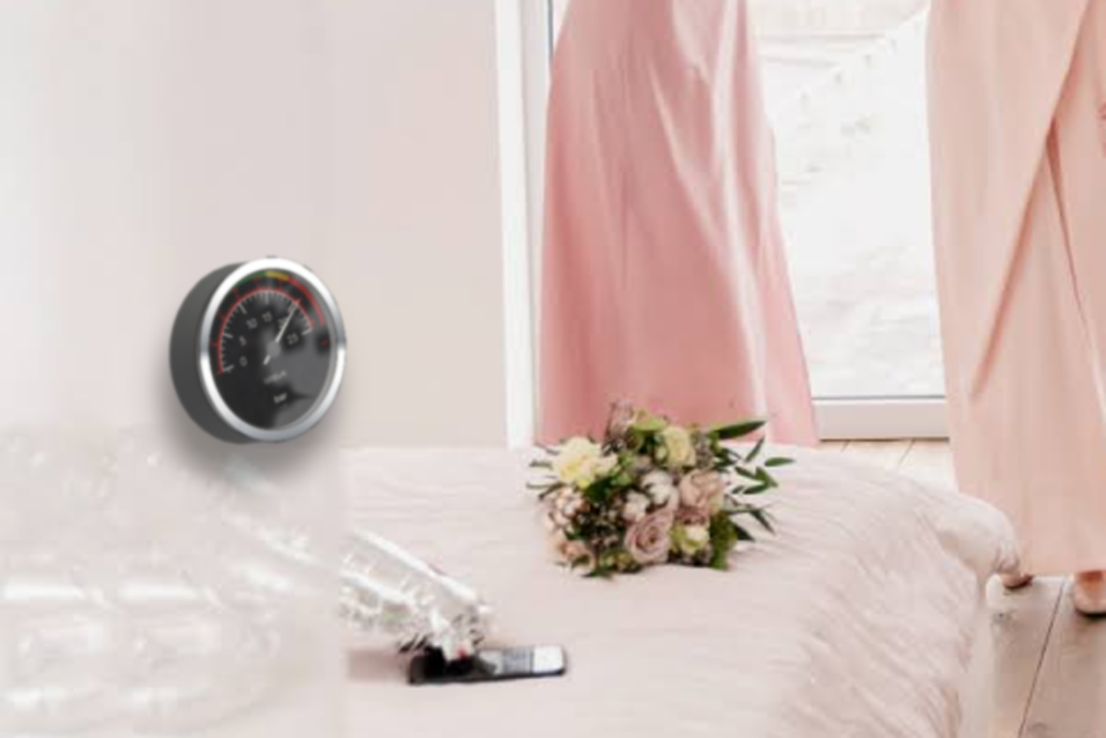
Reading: 20 bar
